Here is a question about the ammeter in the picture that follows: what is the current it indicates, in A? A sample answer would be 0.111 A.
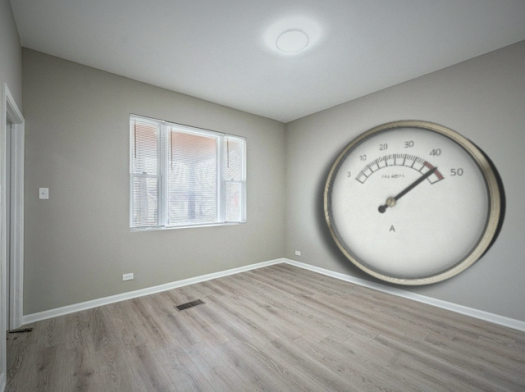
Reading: 45 A
